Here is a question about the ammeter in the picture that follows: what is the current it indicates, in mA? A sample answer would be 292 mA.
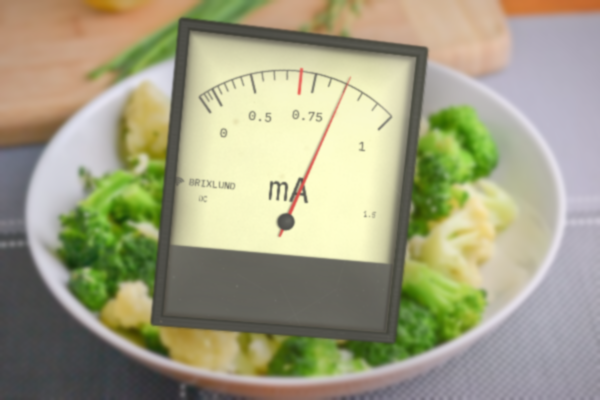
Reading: 0.85 mA
